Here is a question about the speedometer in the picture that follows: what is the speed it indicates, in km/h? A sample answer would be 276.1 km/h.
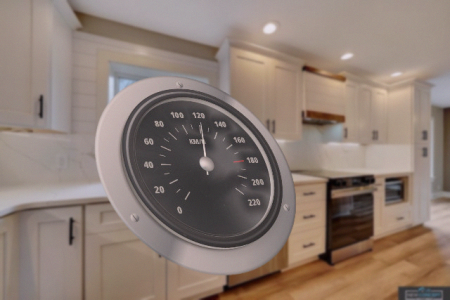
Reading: 120 km/h
